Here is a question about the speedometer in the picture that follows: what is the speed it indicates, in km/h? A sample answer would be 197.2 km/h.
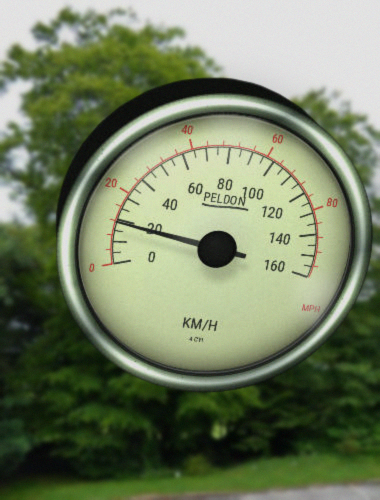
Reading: 20 km/h
